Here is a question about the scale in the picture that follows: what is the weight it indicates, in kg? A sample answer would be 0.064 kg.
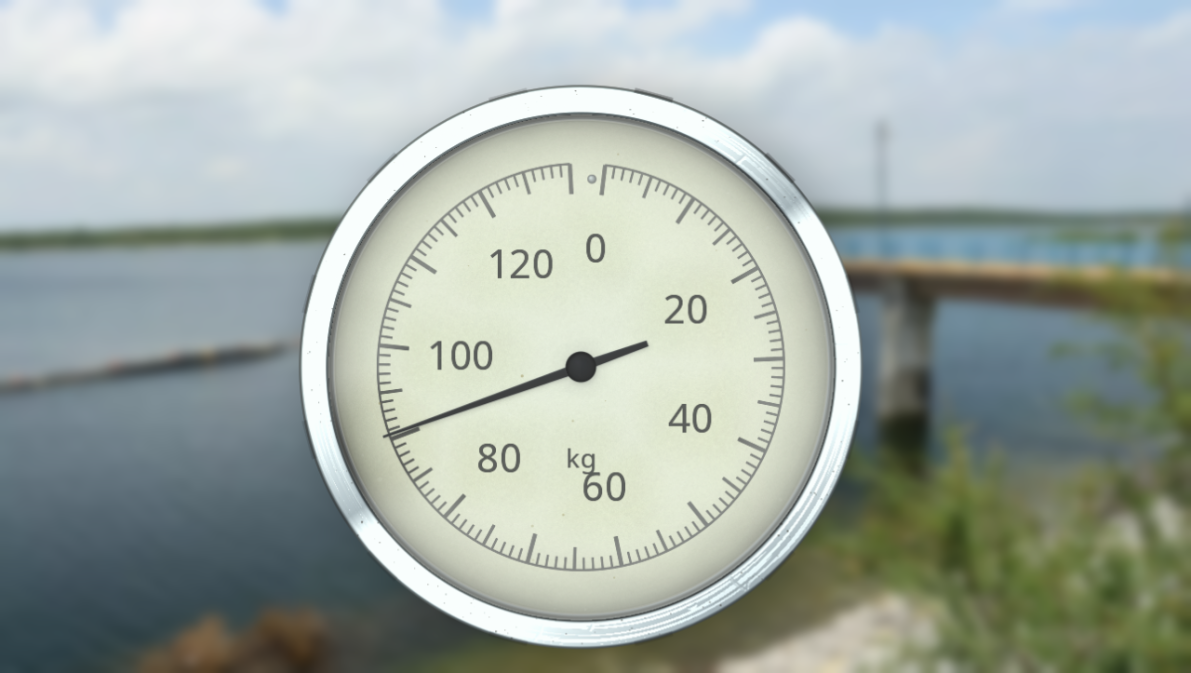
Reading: 90.5 kg
